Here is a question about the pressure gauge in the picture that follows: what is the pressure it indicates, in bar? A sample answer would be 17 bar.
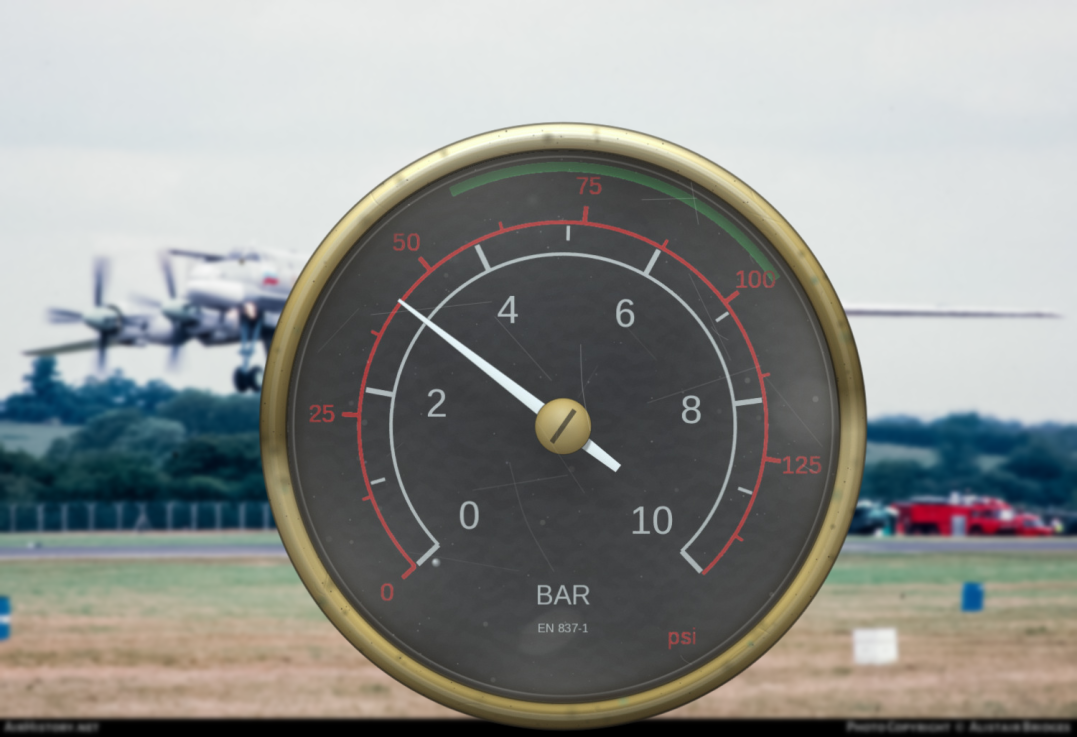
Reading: 3 bar
